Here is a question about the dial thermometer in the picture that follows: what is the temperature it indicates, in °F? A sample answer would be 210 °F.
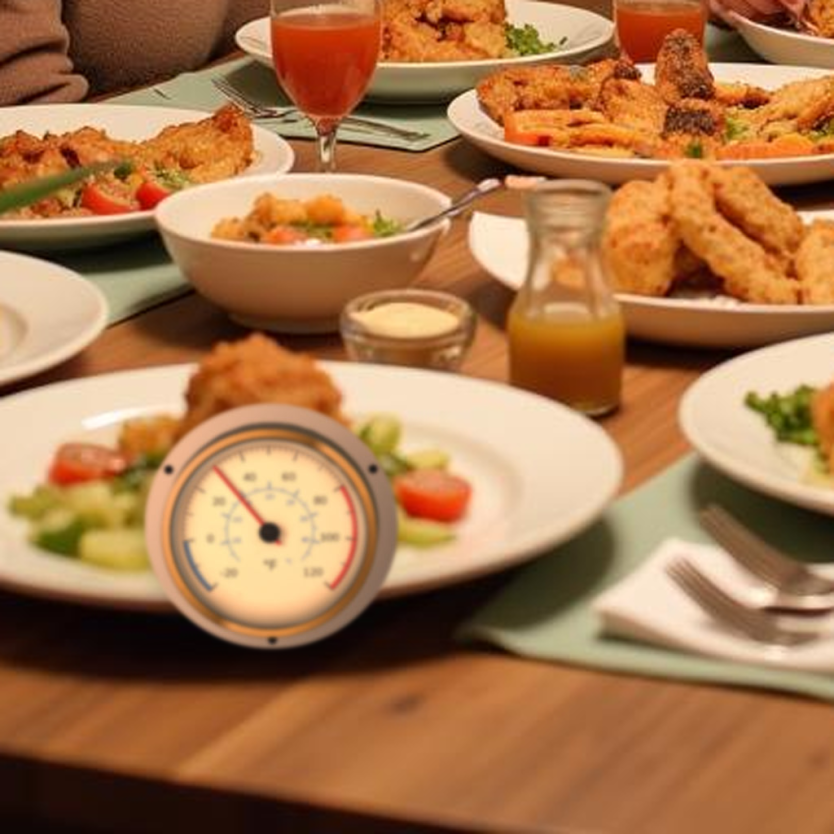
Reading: 30 °F
